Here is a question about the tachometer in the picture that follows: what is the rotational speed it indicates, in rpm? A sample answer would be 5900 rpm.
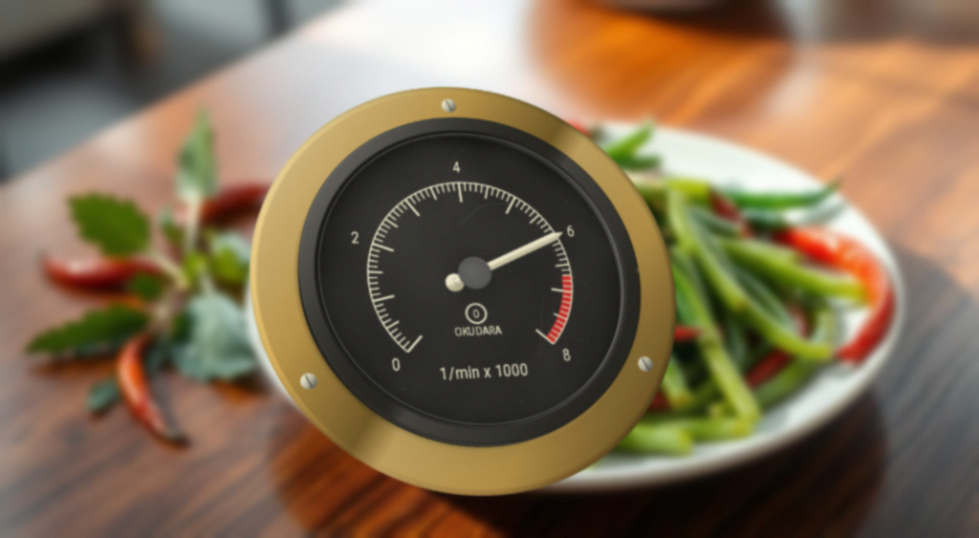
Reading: 6000 rpm
